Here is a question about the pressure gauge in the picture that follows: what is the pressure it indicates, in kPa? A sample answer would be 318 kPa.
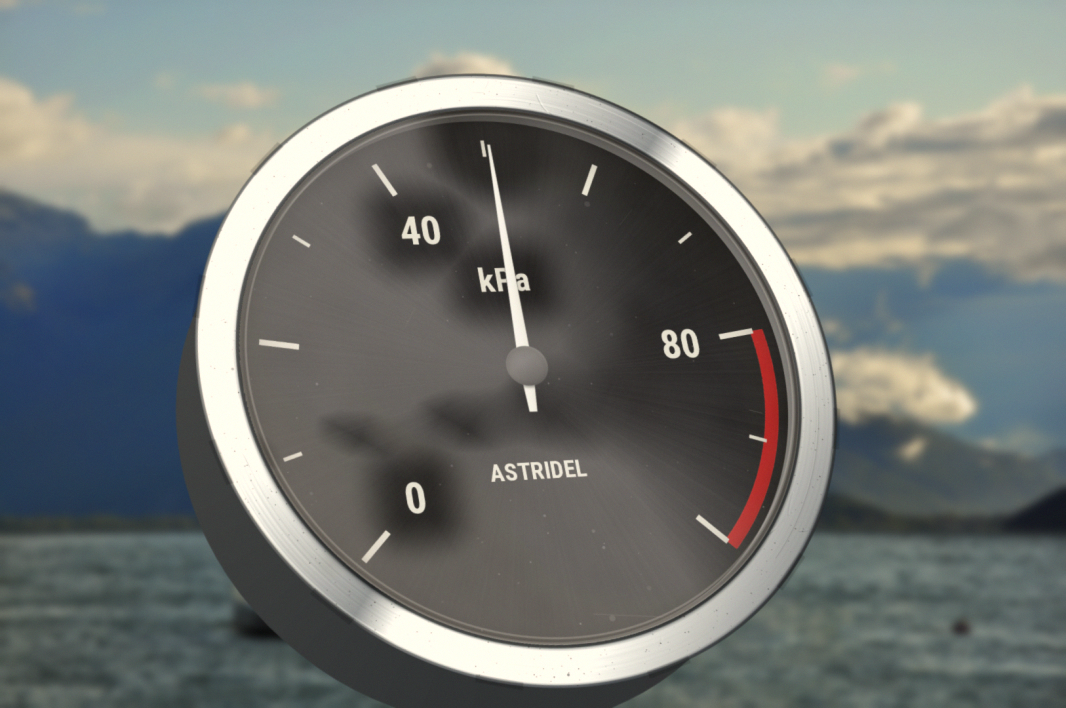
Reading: 50 kPa
